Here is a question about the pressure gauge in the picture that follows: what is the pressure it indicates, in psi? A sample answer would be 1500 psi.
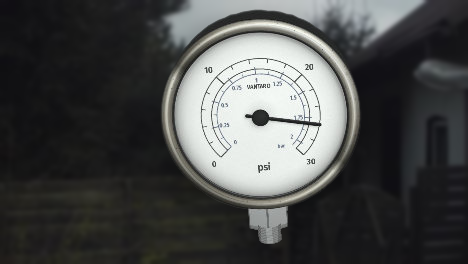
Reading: 26 psi
